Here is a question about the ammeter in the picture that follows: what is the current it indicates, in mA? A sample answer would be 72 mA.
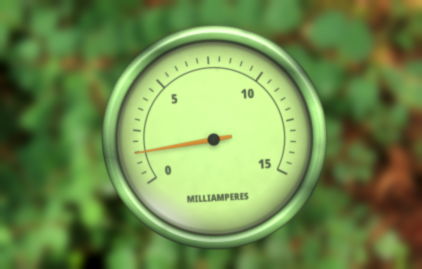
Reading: 1.5 mA
